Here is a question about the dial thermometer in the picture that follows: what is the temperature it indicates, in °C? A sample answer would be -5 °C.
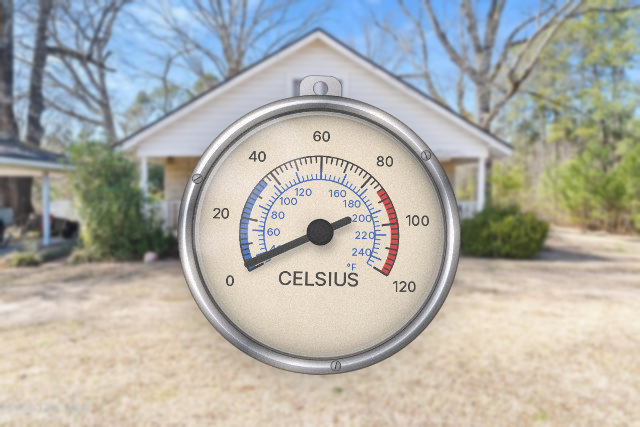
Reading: 2 °C
